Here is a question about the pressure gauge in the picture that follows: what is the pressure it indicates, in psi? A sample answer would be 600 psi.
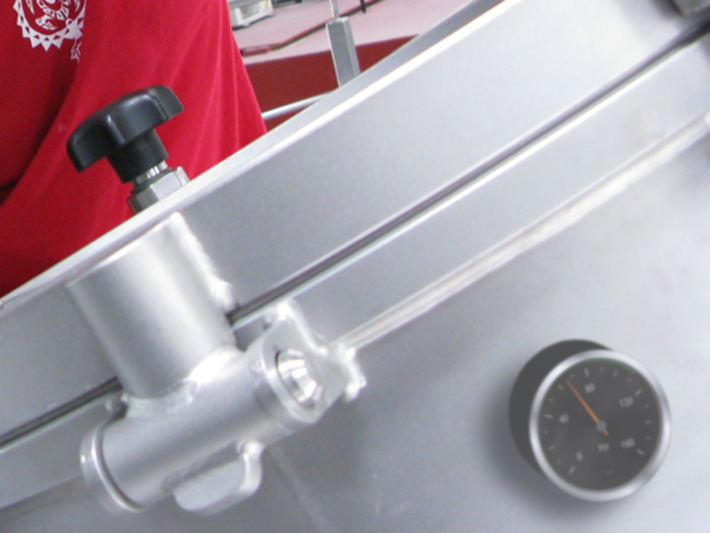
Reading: 65 psi
